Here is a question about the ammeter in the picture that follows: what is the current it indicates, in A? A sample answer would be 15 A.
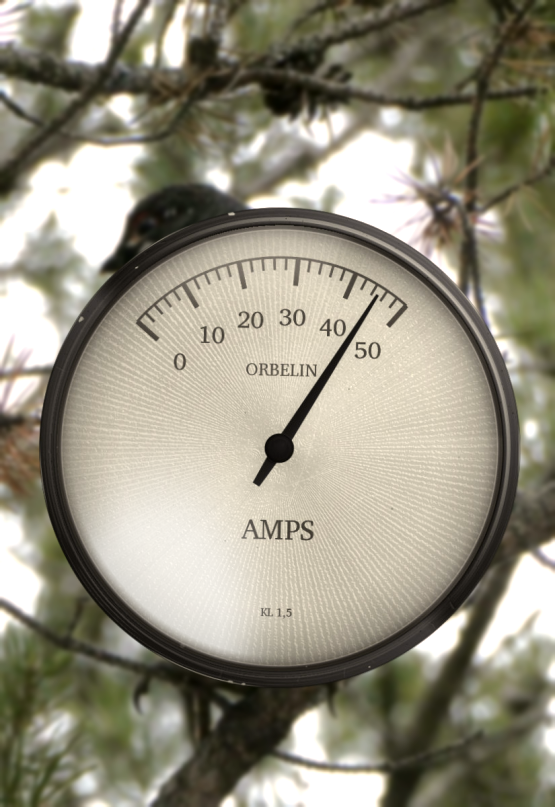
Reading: 45 A
